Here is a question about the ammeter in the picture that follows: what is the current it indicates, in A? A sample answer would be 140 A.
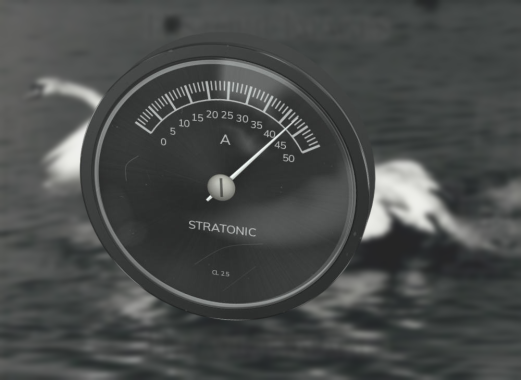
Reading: 42 A
